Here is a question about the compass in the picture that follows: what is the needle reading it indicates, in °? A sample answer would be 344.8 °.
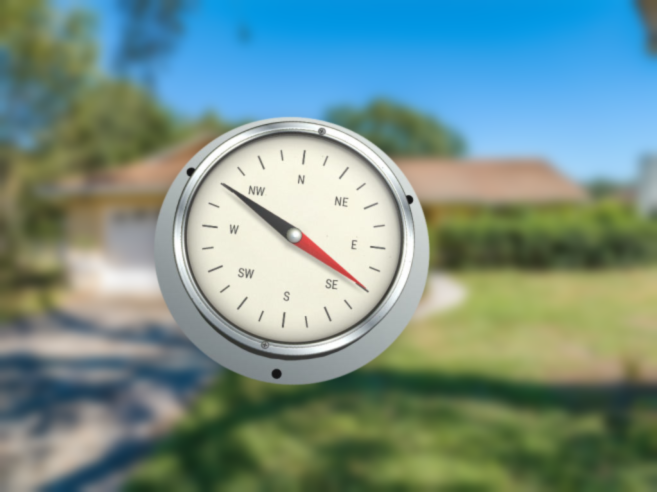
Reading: 120 °
